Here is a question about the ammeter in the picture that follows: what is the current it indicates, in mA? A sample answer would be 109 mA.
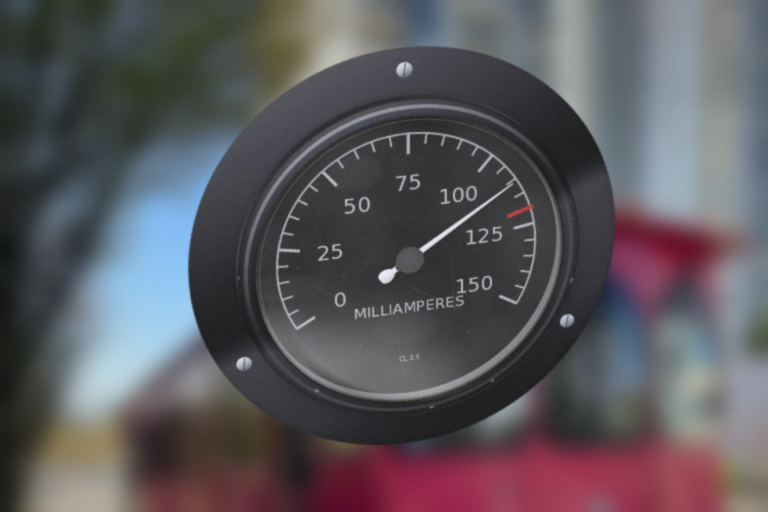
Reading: 110 mA
